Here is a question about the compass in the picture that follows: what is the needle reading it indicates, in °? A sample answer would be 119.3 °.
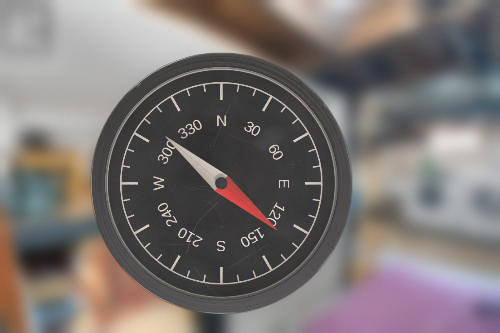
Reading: 130 °
